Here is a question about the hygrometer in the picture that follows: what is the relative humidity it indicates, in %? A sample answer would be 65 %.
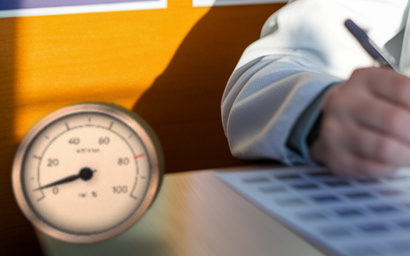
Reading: 5 %
